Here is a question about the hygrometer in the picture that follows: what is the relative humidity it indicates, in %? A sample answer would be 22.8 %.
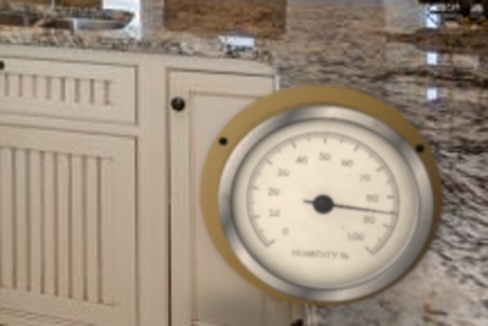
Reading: 85 %
